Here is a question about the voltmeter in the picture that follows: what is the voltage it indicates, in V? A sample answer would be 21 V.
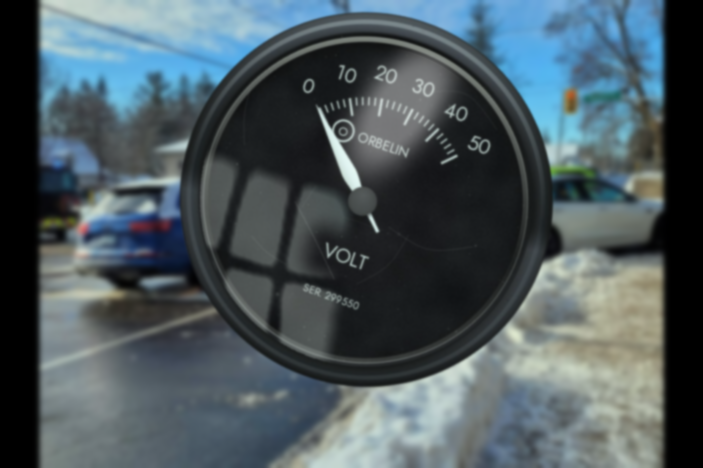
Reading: 0 V
